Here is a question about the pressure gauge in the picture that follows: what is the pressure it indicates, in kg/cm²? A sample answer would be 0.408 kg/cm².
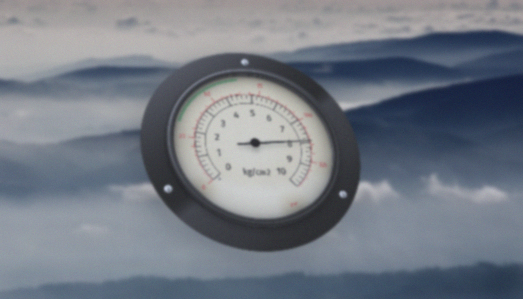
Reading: 8 kg/cm²
